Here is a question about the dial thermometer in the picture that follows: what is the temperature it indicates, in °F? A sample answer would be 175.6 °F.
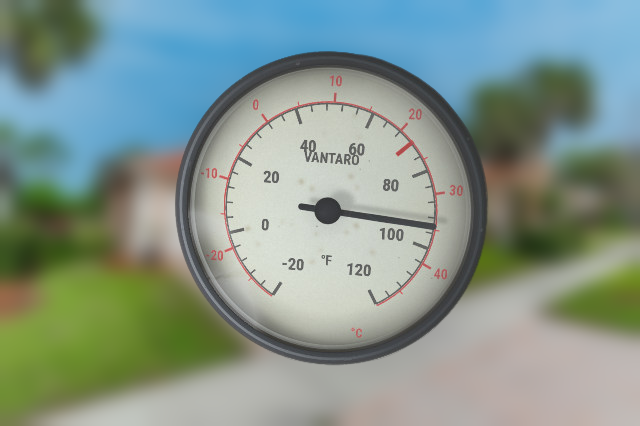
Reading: 94 °F
